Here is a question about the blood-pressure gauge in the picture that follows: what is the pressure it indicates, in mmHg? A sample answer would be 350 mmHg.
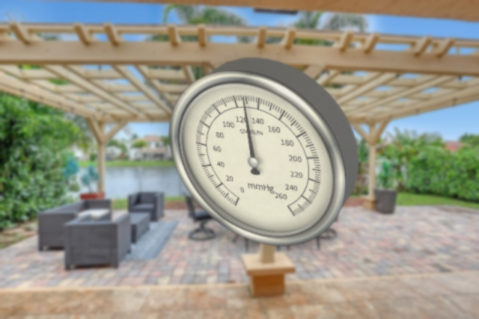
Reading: 130 mmHg
